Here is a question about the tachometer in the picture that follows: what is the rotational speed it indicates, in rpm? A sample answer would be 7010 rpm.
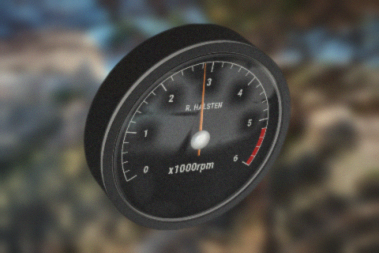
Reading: 2800 rpm
